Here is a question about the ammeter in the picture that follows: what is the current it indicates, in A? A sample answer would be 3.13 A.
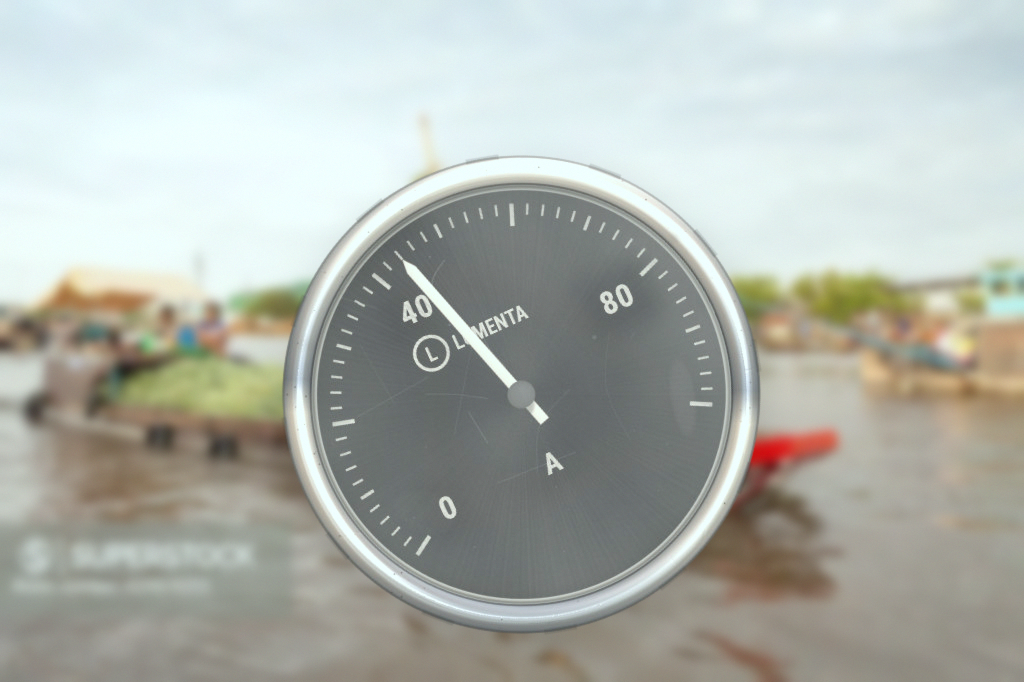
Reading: 44 A
